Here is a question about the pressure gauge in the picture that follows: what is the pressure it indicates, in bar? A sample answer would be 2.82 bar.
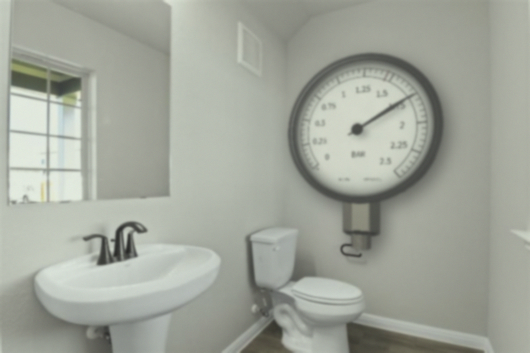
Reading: 1.75 bar
